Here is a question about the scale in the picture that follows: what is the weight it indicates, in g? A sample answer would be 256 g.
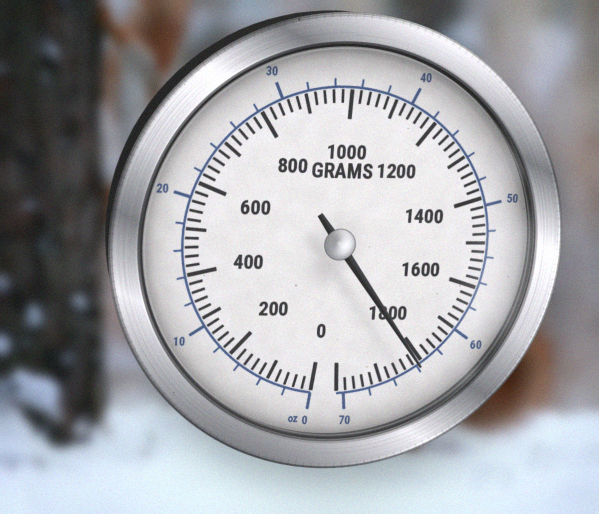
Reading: 1810 g
